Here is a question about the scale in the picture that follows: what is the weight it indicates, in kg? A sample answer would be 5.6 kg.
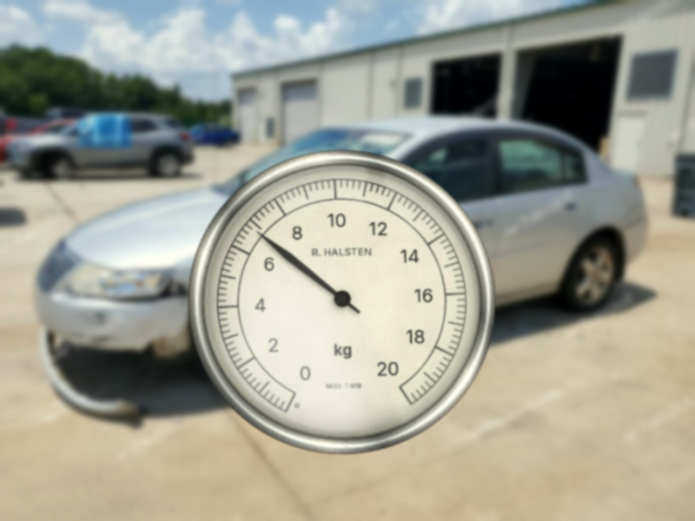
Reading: 6.8 kg
